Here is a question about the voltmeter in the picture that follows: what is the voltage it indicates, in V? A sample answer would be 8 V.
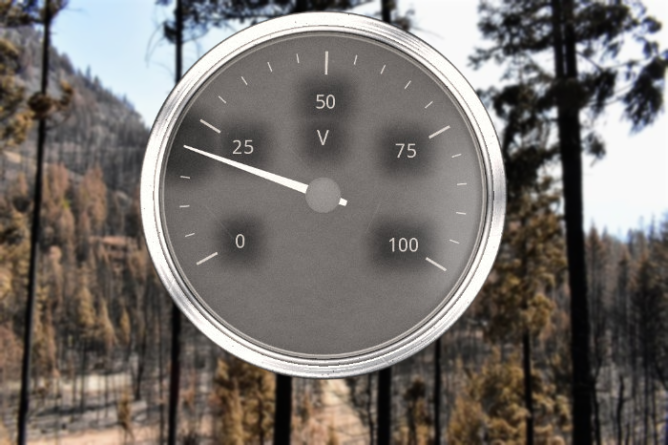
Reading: 20 V
